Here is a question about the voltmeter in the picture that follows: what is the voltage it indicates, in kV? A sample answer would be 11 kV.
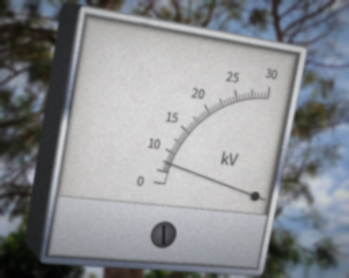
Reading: 7.5 kV
